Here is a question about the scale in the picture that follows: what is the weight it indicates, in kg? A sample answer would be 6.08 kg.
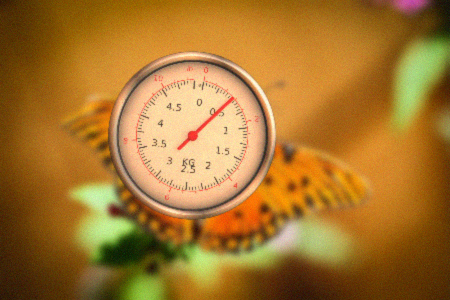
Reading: 0.5 kg
